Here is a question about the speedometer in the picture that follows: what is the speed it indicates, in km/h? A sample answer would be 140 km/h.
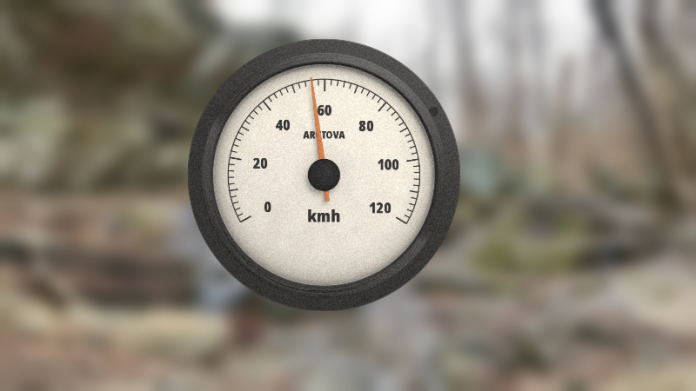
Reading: 56 km/h
